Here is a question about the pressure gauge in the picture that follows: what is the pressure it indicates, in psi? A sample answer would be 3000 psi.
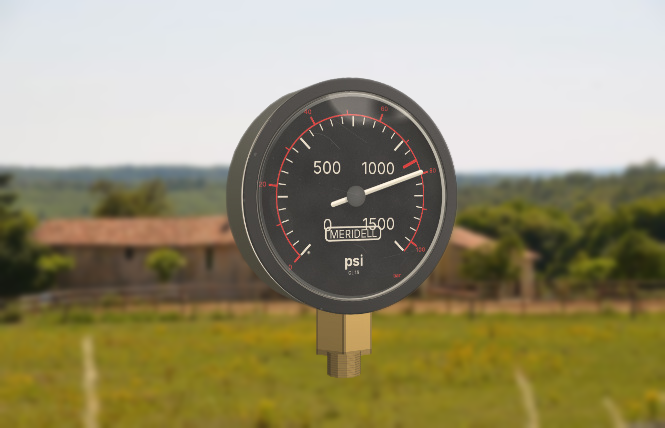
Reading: 1150 psi
